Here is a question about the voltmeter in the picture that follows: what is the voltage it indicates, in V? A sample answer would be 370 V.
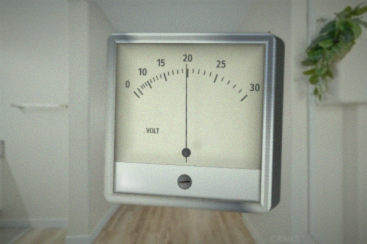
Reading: 20 V
